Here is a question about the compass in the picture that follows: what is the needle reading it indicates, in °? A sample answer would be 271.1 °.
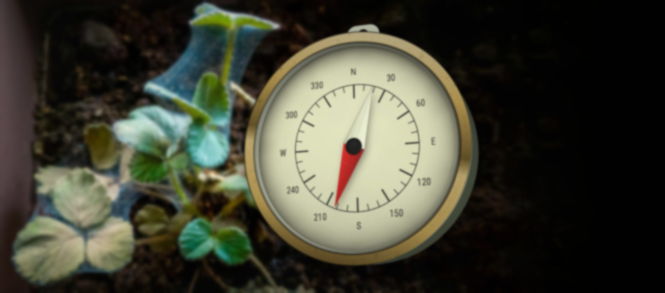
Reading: 200 °
